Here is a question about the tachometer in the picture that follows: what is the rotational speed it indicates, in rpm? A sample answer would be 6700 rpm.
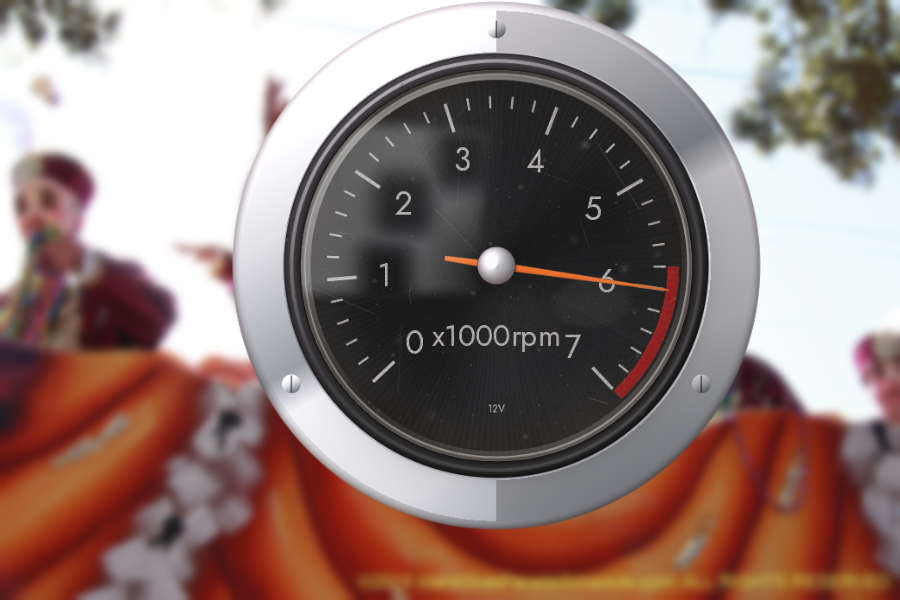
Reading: 6000 rpm
